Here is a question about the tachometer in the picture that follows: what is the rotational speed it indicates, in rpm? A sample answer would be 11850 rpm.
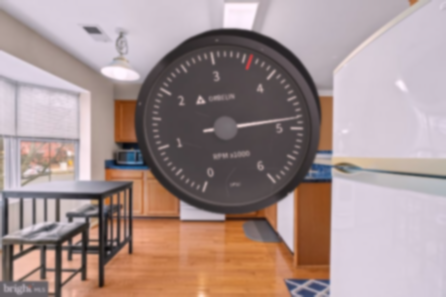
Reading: 4800 rpm
